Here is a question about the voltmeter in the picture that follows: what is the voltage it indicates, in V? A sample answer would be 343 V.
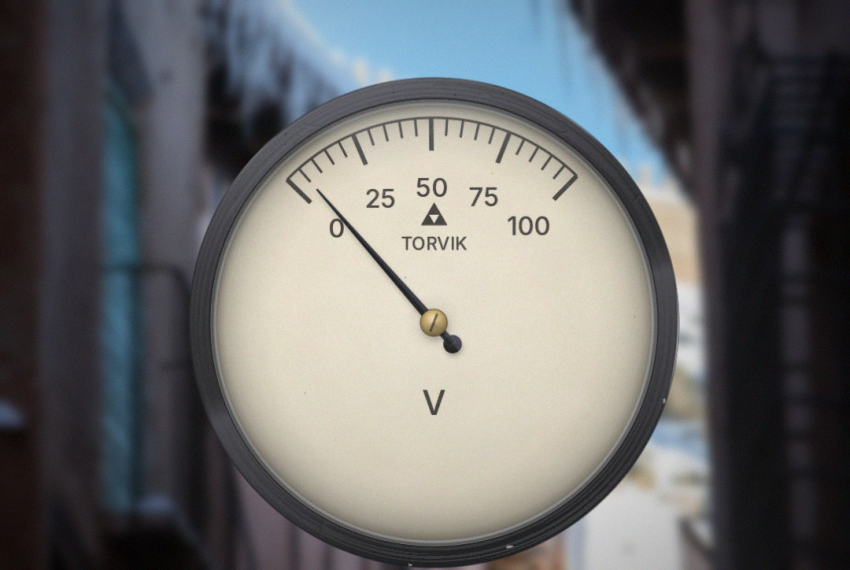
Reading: 5 V
